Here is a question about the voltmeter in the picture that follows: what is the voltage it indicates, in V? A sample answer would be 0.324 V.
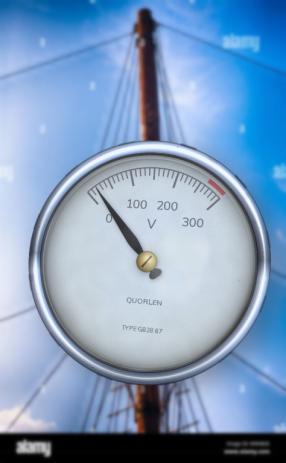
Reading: 20 V
